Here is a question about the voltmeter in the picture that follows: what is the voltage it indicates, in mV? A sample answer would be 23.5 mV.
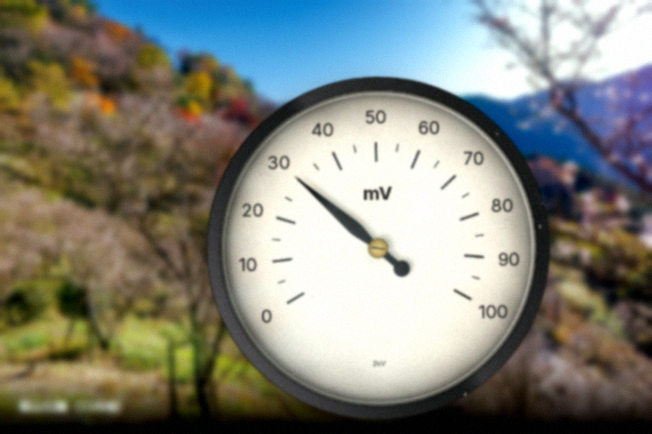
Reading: 30 mV
